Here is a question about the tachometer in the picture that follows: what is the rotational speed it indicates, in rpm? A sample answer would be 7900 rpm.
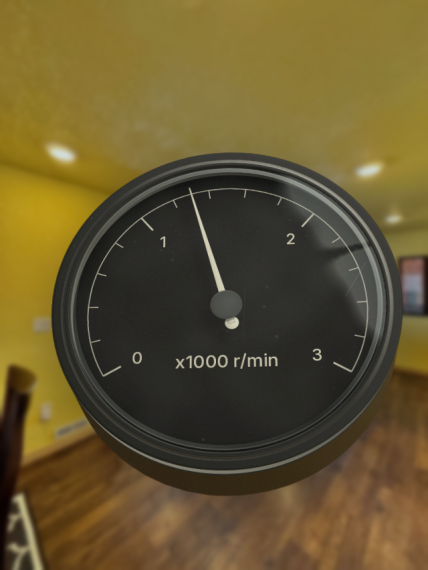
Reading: 1300 rpm
